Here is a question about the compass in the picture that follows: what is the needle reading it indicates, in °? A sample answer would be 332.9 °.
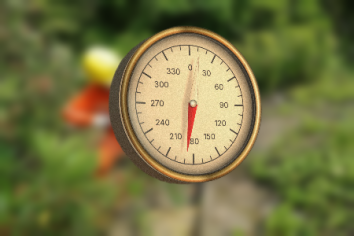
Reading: 190 °
